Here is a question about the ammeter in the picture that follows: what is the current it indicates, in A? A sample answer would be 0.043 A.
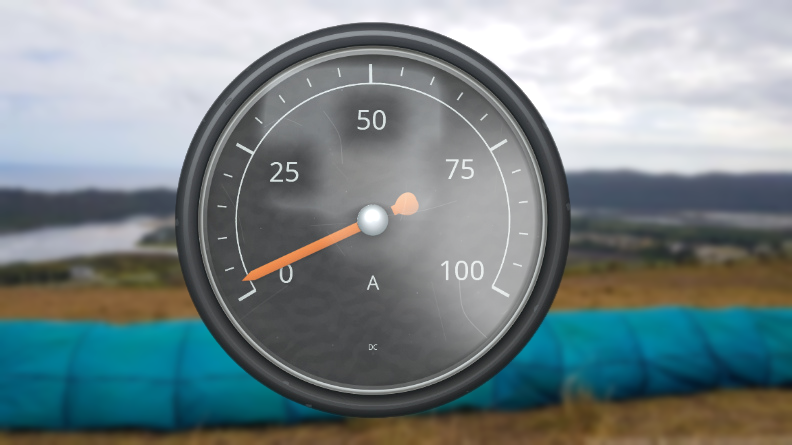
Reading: 2.5 A
